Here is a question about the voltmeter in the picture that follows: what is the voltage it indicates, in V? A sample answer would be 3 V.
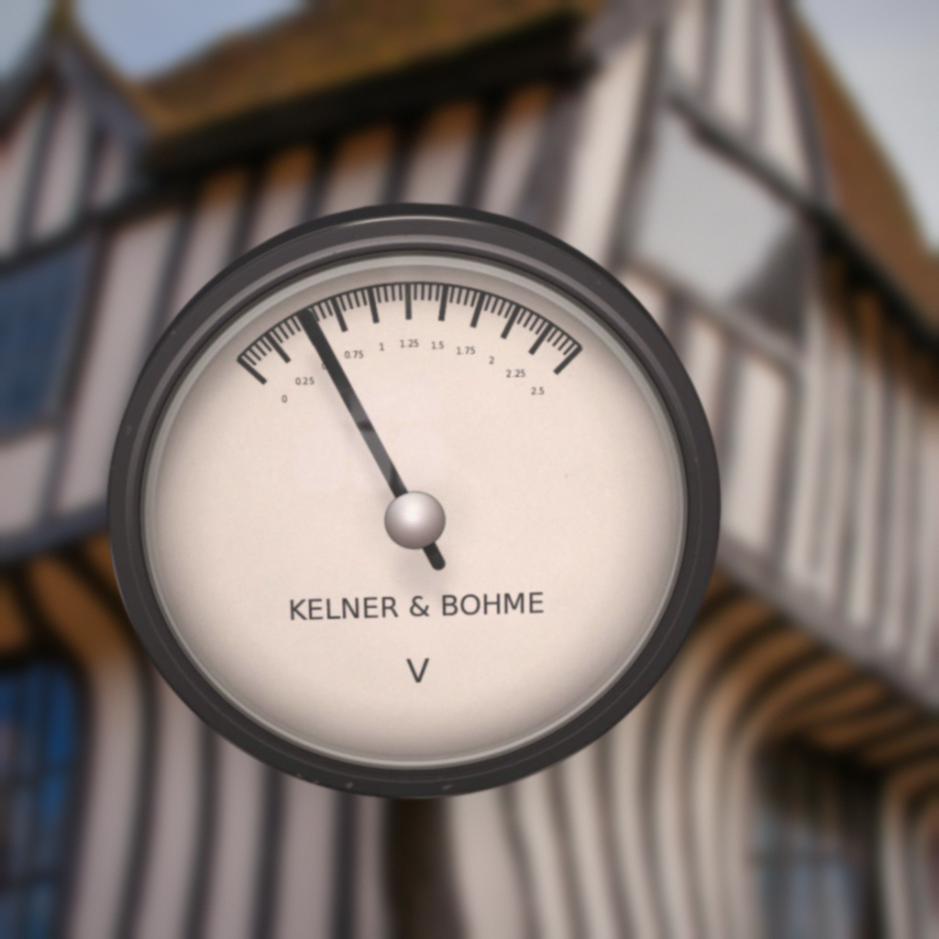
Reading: 0.55 V
